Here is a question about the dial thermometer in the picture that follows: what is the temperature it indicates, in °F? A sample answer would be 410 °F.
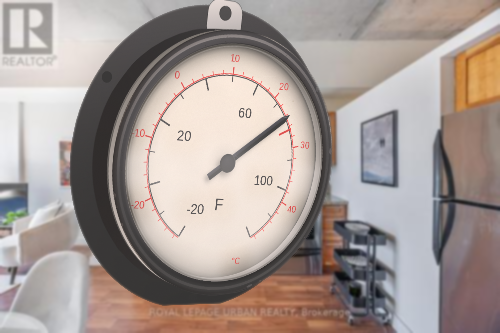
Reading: 75 °F
